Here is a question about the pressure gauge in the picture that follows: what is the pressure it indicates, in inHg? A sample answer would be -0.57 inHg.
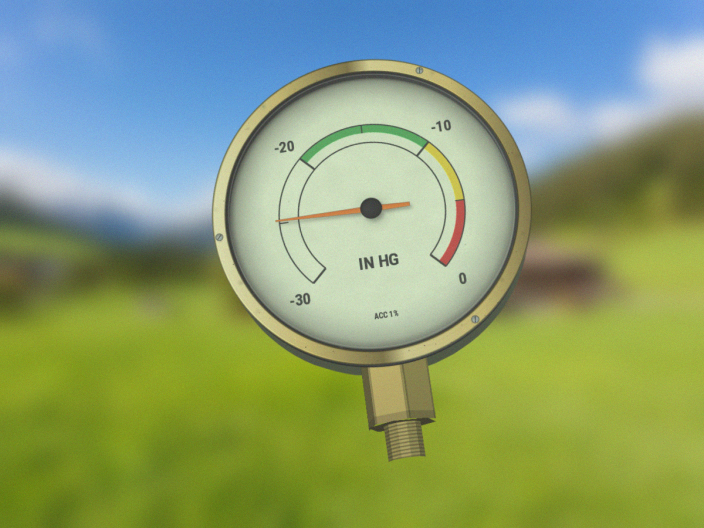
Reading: -25 inHg
